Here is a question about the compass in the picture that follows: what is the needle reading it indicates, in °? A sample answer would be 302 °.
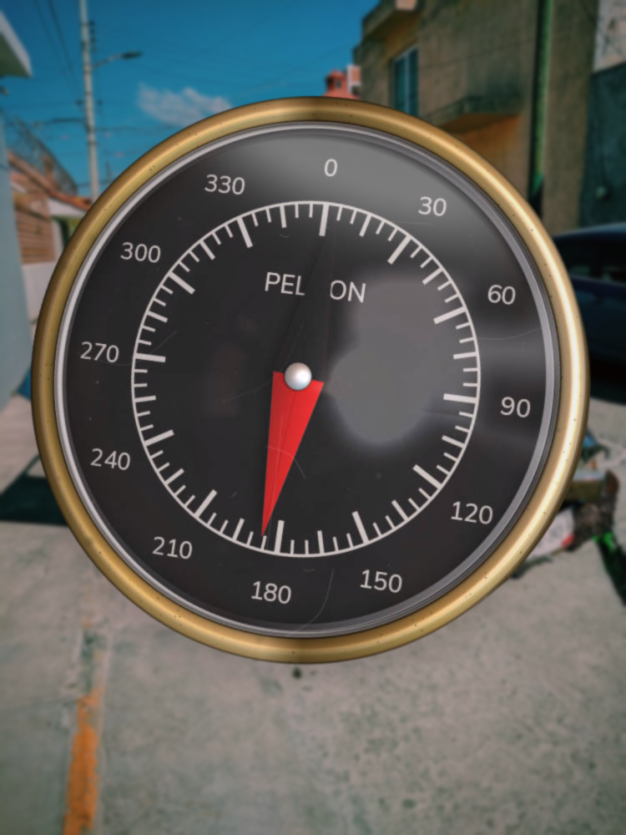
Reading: 185 °
